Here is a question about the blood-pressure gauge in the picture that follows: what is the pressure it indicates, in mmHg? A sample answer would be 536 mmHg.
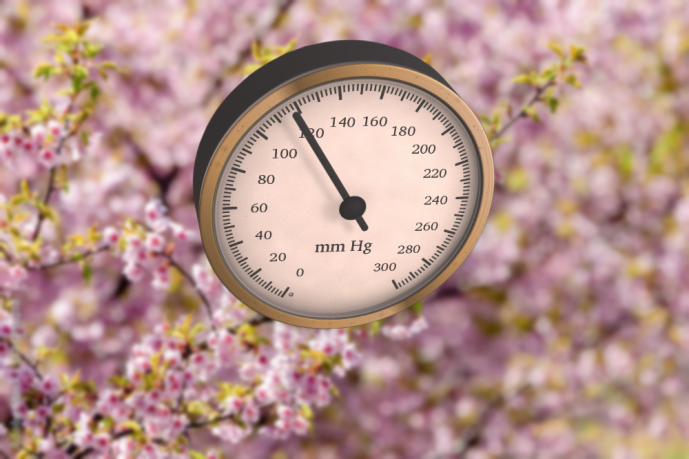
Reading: 118 mmHg
